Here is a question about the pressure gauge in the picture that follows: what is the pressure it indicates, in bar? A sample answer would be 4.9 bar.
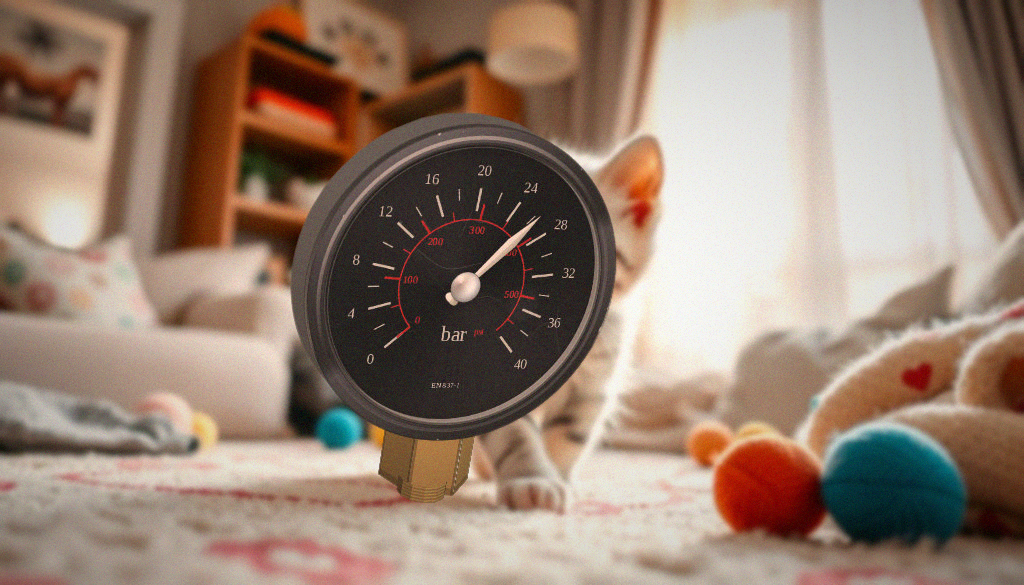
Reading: 26 bar
